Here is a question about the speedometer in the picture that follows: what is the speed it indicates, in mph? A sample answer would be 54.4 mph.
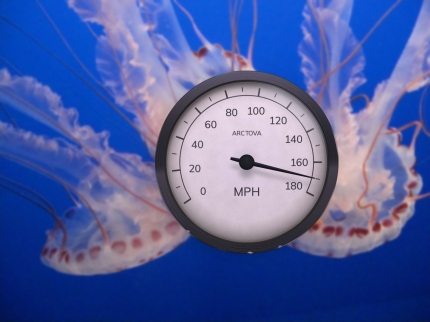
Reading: 170 mph
